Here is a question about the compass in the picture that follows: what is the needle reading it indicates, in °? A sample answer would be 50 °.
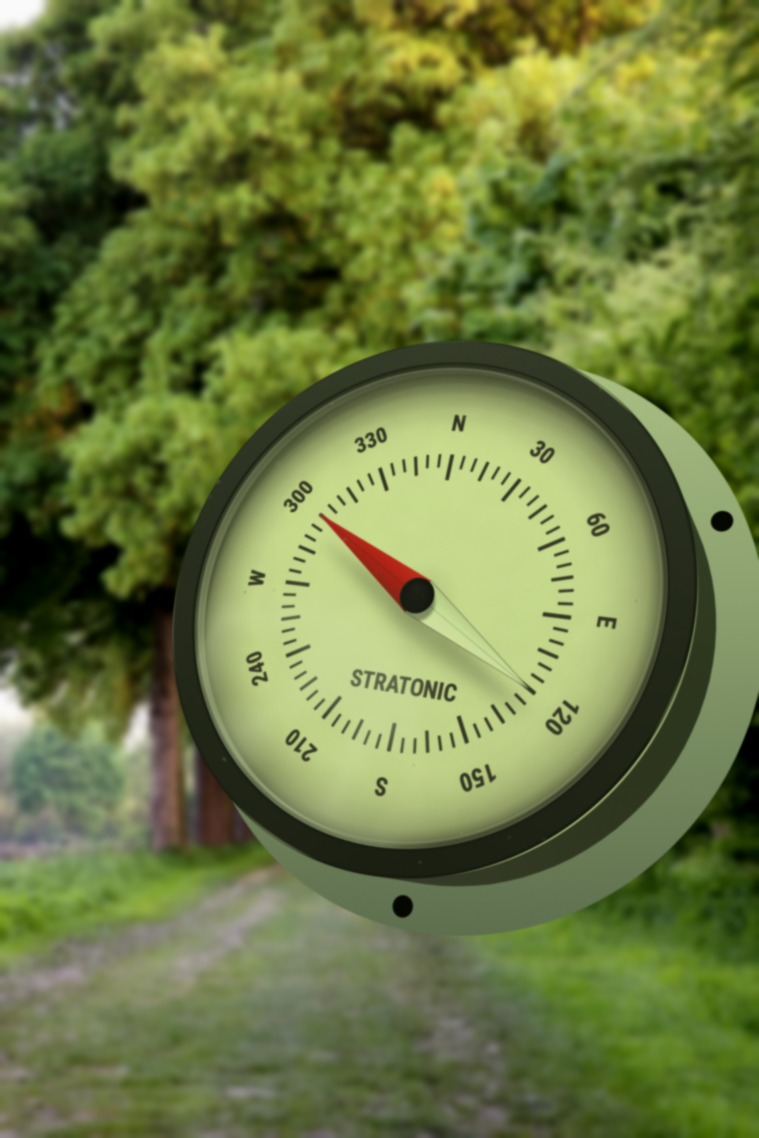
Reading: 300 °
